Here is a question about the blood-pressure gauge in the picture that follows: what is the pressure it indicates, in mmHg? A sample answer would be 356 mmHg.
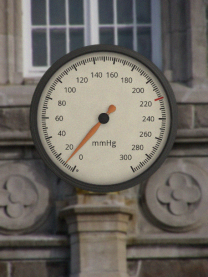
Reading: 10 mmHg
